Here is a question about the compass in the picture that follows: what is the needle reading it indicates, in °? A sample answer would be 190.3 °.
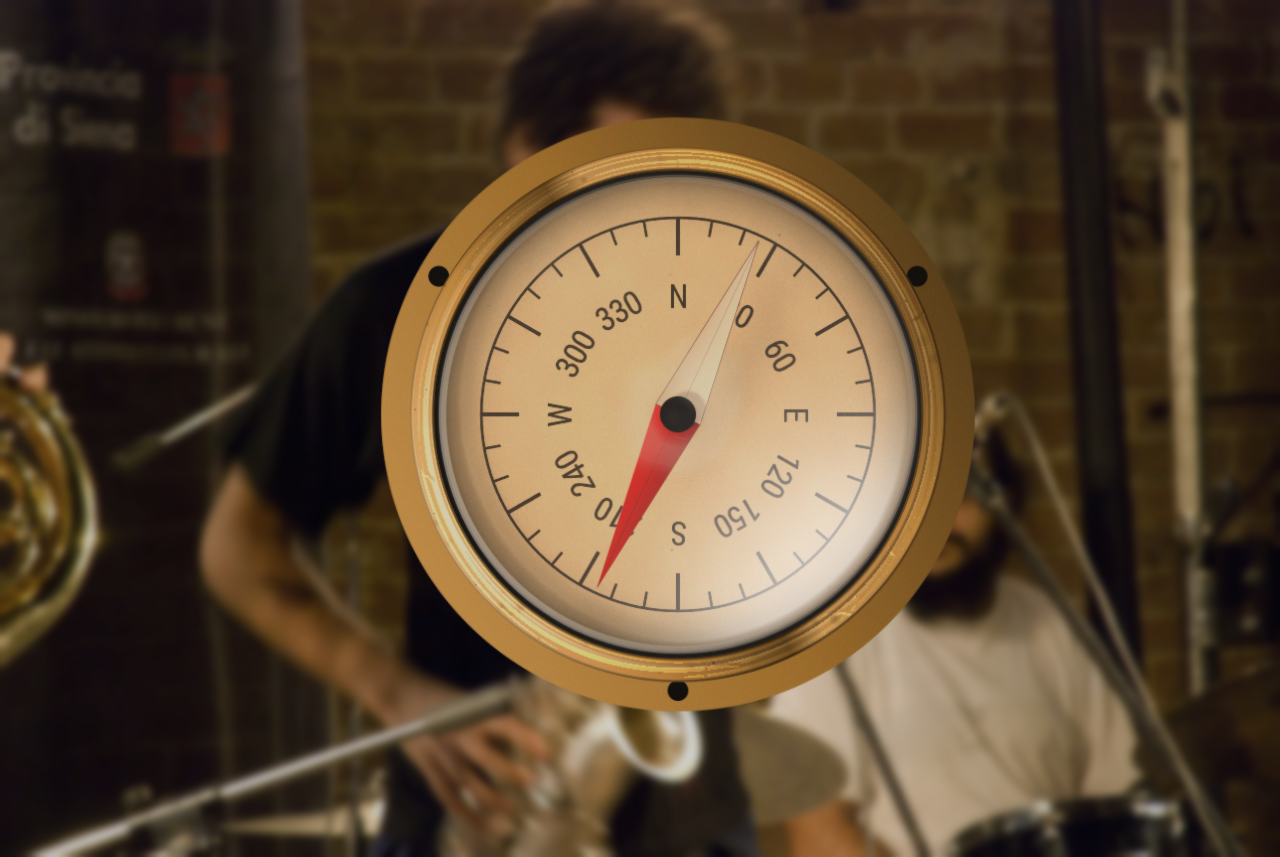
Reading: 205 °
